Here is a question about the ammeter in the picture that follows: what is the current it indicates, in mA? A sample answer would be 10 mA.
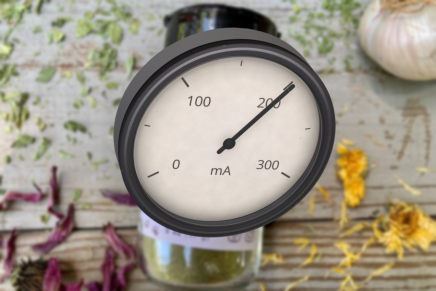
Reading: 200 mA
